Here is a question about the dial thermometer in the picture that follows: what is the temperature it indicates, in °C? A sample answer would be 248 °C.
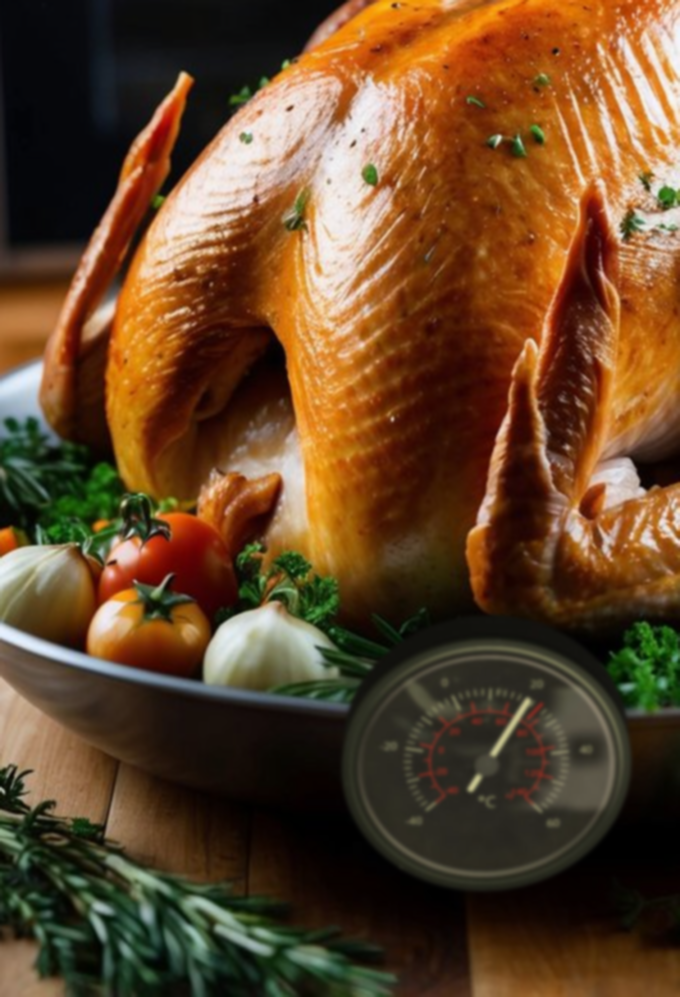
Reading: 20 °C
